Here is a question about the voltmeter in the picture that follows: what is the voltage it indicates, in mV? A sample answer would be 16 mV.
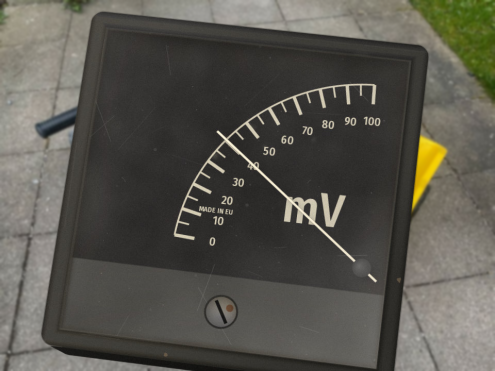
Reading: 40 mV
